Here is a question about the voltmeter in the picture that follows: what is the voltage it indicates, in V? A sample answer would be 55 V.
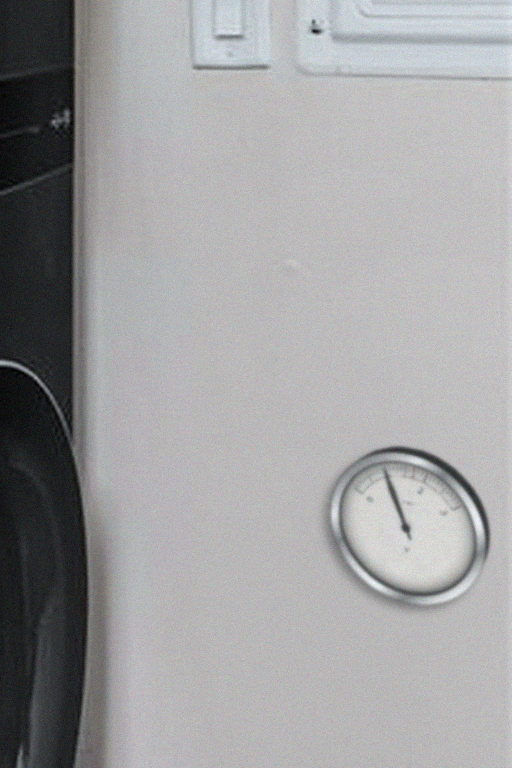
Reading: 1 V
